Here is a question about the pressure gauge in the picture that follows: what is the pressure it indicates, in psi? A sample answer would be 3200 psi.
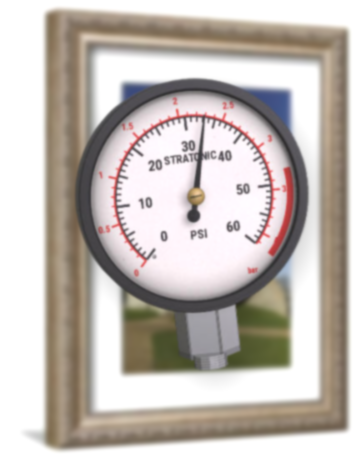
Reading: 33 psi
